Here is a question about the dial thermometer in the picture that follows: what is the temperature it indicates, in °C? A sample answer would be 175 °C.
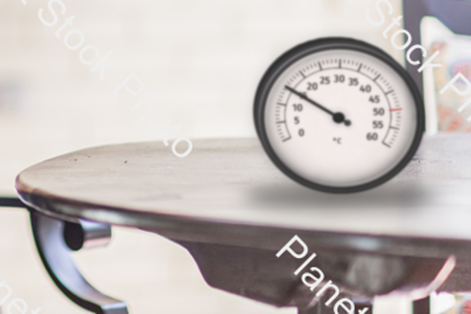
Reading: 15 °C
